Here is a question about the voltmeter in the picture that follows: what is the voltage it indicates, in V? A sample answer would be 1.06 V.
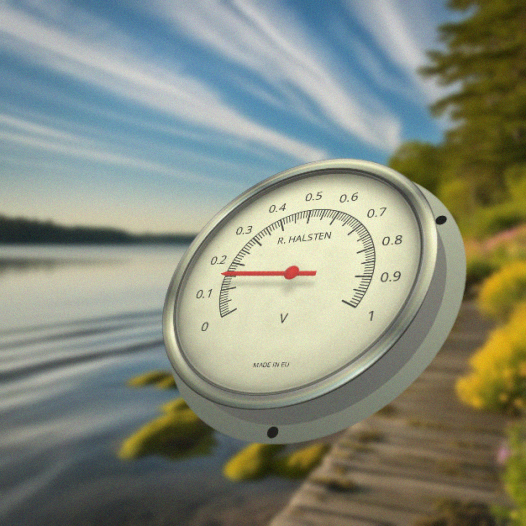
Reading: 0.15 V
